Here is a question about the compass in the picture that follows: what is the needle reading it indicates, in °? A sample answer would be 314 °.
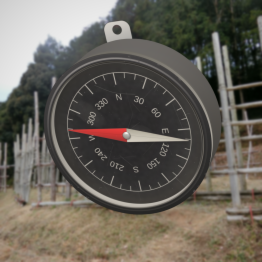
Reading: 280 °
